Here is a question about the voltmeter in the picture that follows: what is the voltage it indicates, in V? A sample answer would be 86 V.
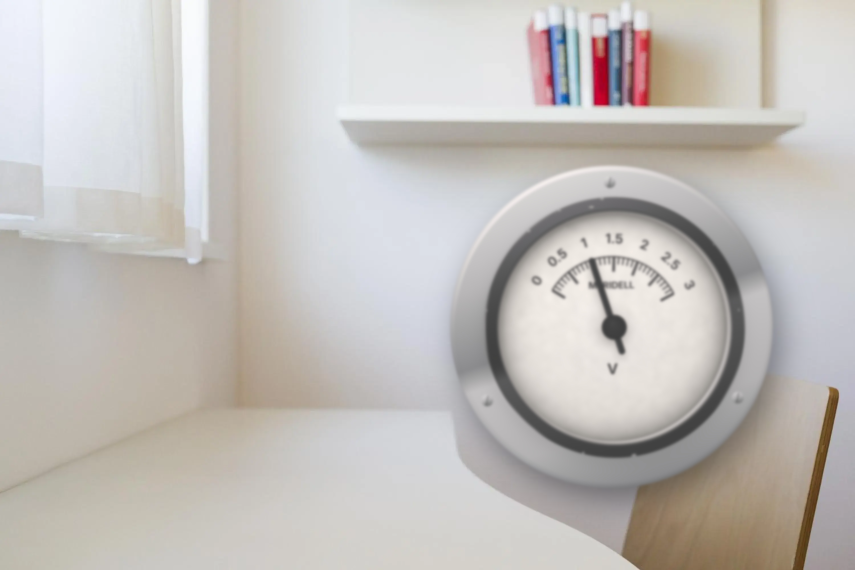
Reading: 1 V
